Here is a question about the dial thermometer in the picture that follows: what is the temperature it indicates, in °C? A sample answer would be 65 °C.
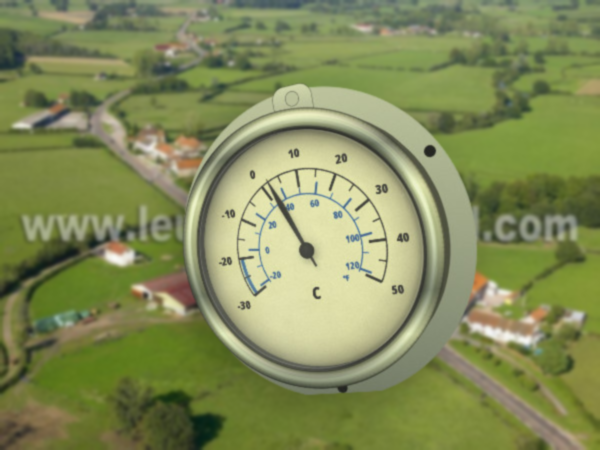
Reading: 2.5 °C
